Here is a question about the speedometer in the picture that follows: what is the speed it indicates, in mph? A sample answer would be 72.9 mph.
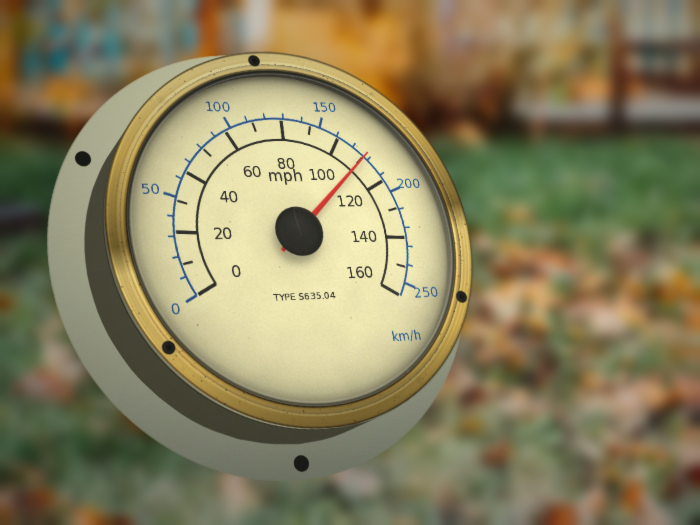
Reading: 110 mph
